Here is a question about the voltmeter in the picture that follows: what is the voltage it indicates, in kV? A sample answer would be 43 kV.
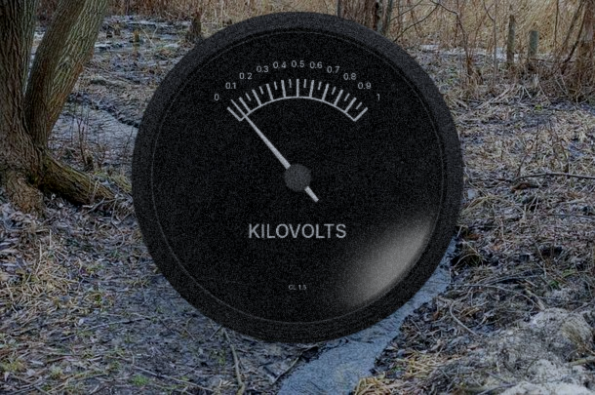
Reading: 0.05 kV
